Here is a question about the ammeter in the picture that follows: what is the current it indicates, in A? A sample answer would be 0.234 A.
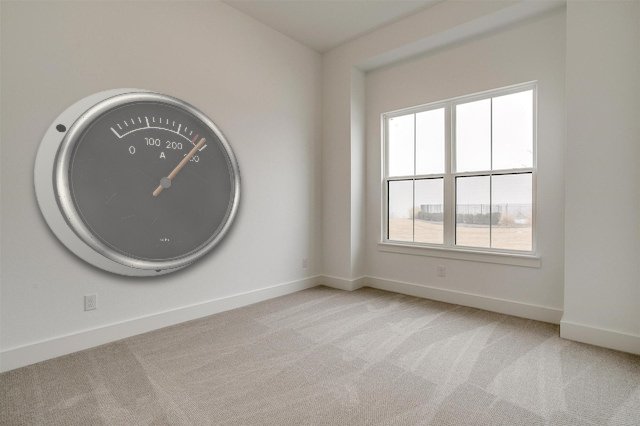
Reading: 280 A
